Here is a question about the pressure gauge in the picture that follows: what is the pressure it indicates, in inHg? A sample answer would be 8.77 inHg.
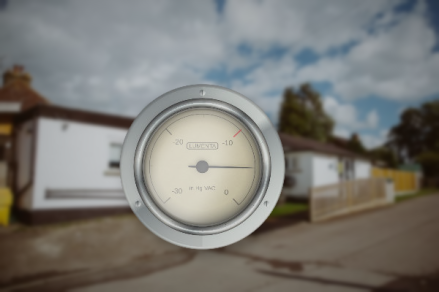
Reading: -5 inHg
